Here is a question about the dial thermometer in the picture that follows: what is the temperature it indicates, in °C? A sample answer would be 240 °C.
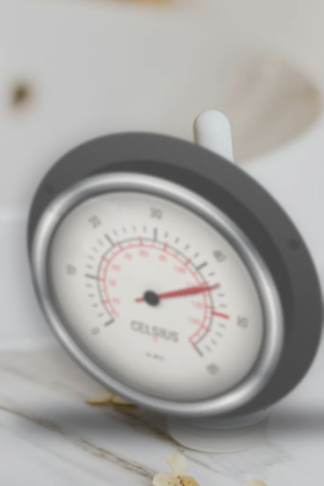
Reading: 44 °C
